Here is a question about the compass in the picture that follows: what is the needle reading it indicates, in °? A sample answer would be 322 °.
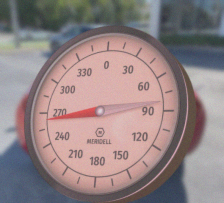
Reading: 262.5 °
